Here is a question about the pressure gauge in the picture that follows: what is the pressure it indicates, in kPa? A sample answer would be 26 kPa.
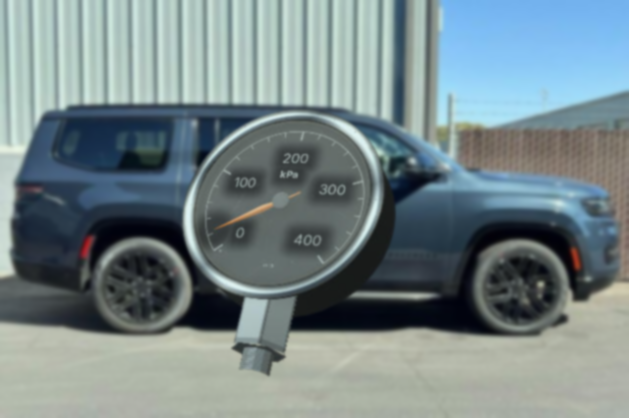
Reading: 20 kPa
